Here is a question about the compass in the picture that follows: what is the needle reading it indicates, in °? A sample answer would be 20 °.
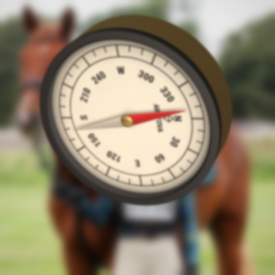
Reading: 350 °
